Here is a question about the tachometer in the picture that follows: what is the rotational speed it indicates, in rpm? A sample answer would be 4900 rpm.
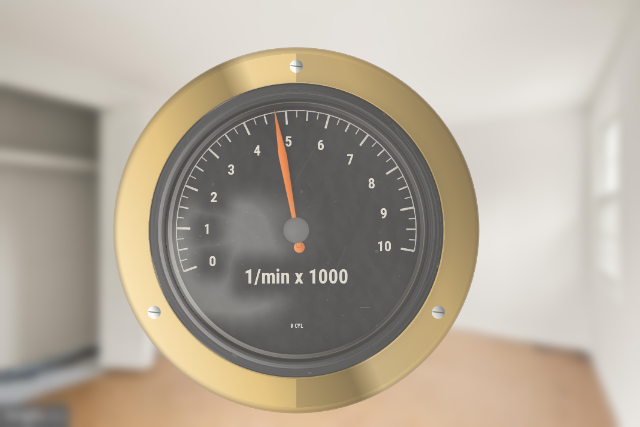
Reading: 4750 rpm
